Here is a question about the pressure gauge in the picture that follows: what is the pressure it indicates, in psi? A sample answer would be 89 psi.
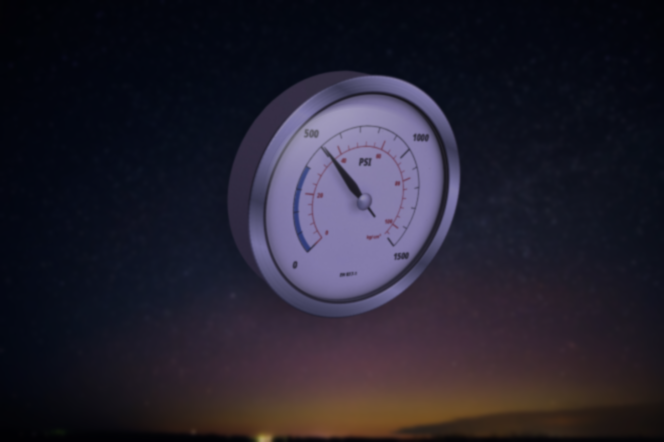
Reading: 500 psi
